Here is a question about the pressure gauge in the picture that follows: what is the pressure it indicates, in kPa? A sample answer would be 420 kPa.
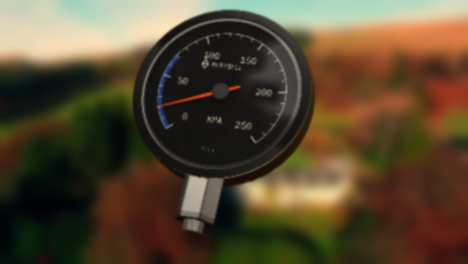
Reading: 20 kPa
